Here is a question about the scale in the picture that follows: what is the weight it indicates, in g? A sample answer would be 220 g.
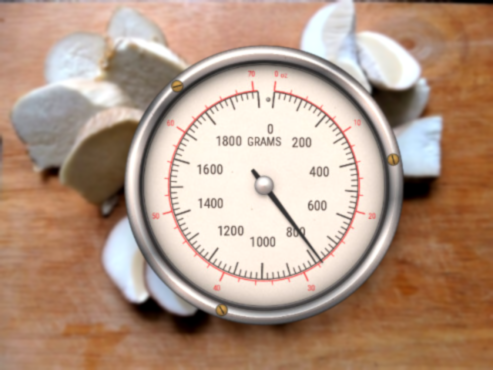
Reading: 780 g
